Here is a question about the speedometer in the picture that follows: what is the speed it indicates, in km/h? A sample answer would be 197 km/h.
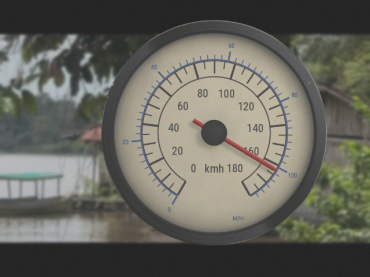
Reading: 162.5 km/h
